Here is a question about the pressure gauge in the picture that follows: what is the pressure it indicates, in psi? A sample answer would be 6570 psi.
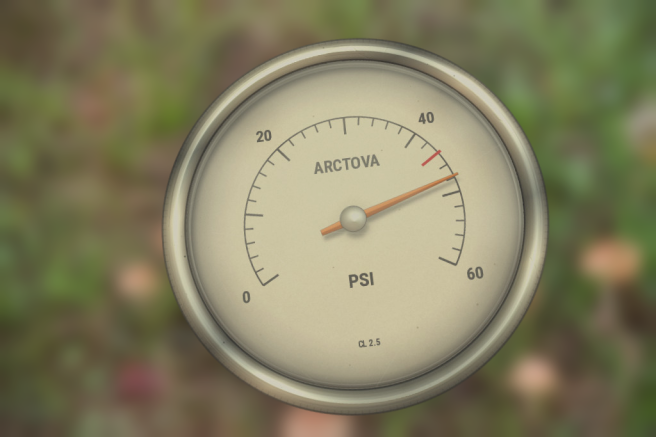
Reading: 48 psi
